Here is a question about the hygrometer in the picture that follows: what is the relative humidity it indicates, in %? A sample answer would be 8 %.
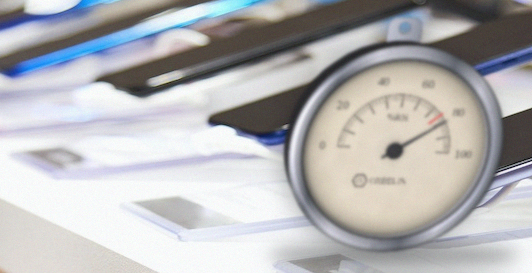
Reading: 80 %
